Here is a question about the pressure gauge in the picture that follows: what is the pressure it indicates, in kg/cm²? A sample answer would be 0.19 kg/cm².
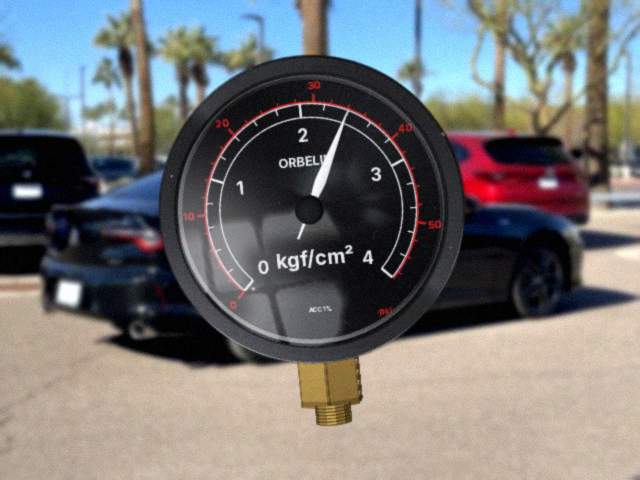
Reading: 2.4 kg/cm²
